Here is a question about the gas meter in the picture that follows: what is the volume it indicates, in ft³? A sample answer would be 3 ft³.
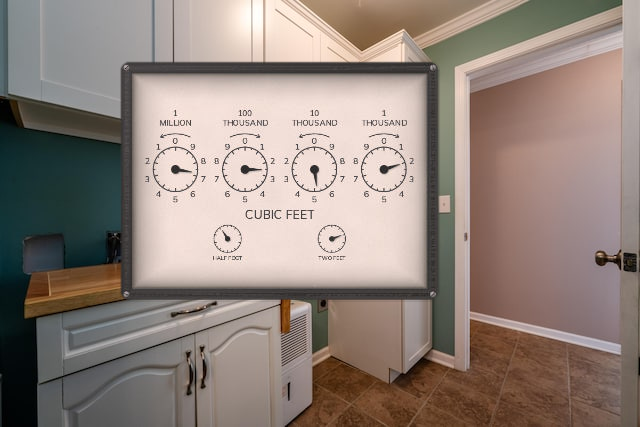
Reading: 725200 ft³
